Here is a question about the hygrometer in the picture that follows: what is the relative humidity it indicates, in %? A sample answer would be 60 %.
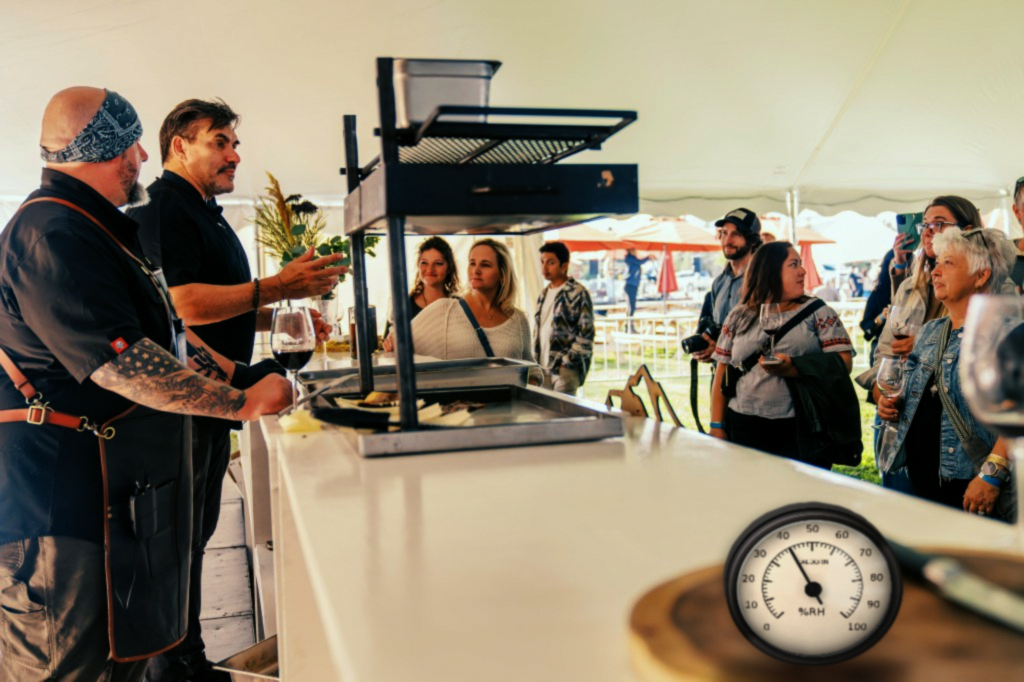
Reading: 40 %
